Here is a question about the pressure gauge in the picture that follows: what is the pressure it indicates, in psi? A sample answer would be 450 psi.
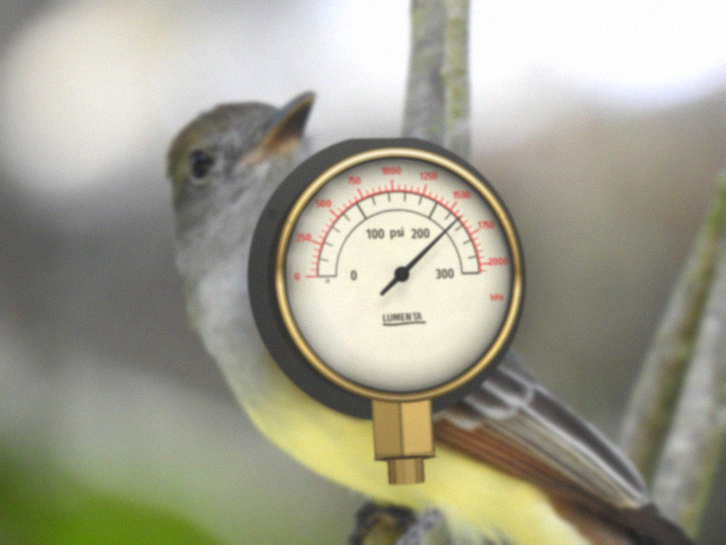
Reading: 230 psi
